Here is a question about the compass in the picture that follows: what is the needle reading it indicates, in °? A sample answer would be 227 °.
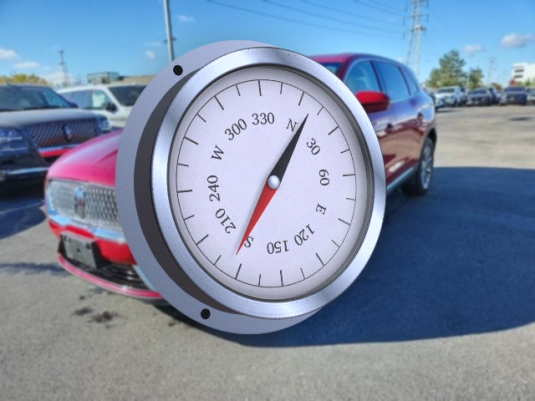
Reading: 187.5 °
